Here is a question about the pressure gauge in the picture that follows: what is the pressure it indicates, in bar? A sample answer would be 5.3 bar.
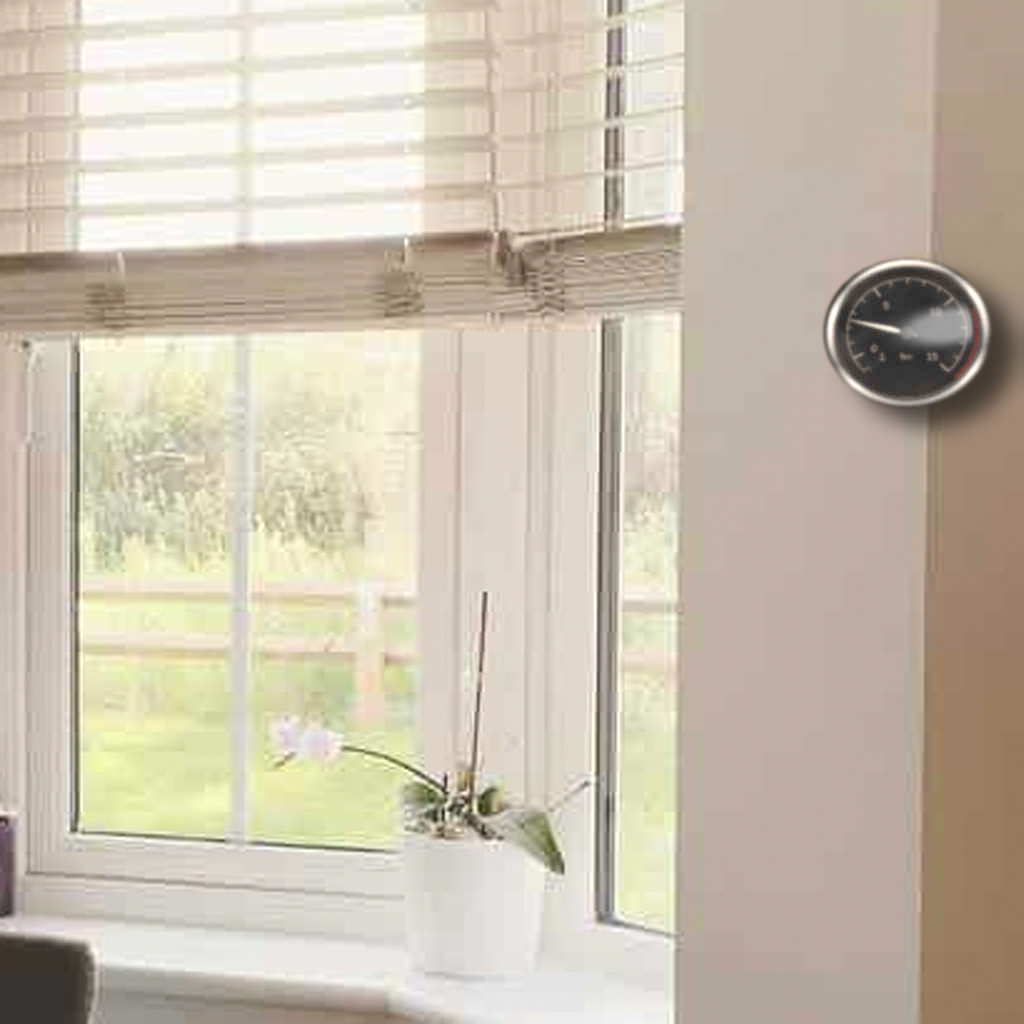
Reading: 2.5 bar
